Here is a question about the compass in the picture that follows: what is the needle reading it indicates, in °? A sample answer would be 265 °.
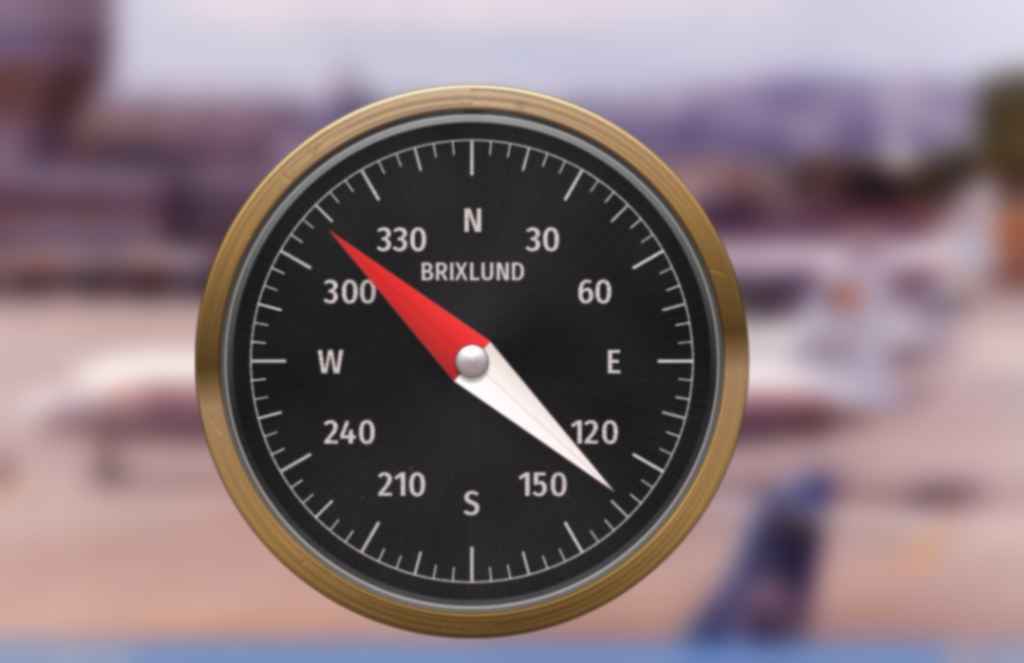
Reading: 312.5 °
